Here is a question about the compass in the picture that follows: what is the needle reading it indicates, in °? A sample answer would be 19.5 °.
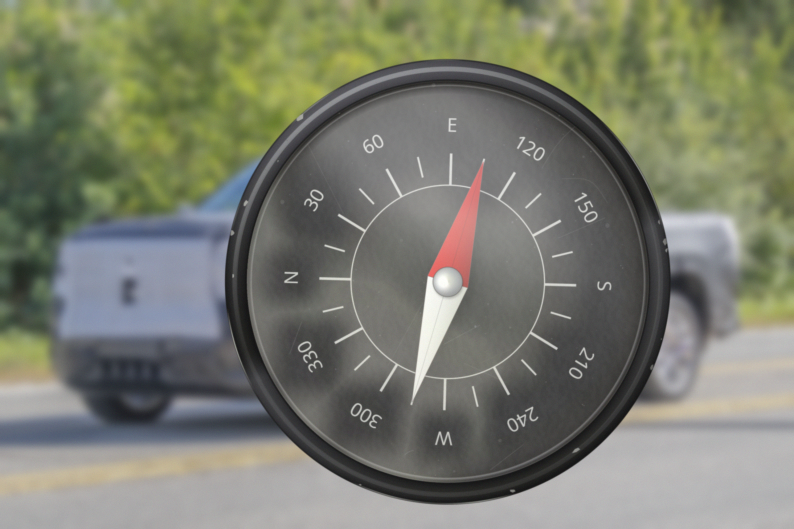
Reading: 105 °
